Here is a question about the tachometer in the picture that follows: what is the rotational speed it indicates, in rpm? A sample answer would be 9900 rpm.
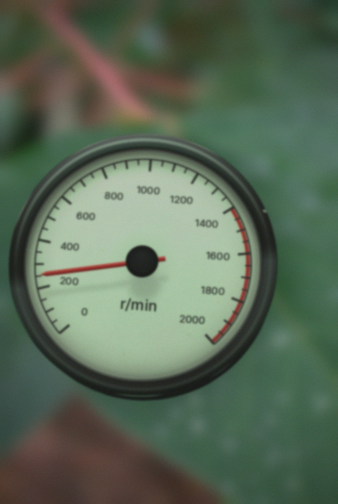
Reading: 250 rpm
